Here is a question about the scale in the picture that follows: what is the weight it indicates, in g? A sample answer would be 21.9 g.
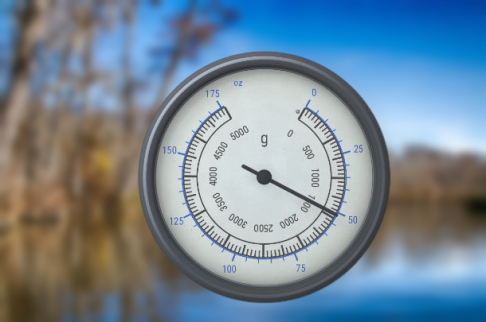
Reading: 1450 g
